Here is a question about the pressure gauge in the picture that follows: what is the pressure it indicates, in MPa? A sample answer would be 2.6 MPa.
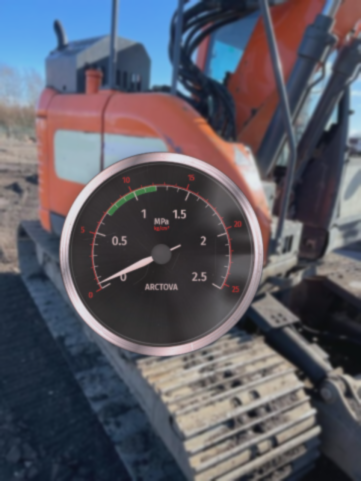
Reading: 0.05 MPa
